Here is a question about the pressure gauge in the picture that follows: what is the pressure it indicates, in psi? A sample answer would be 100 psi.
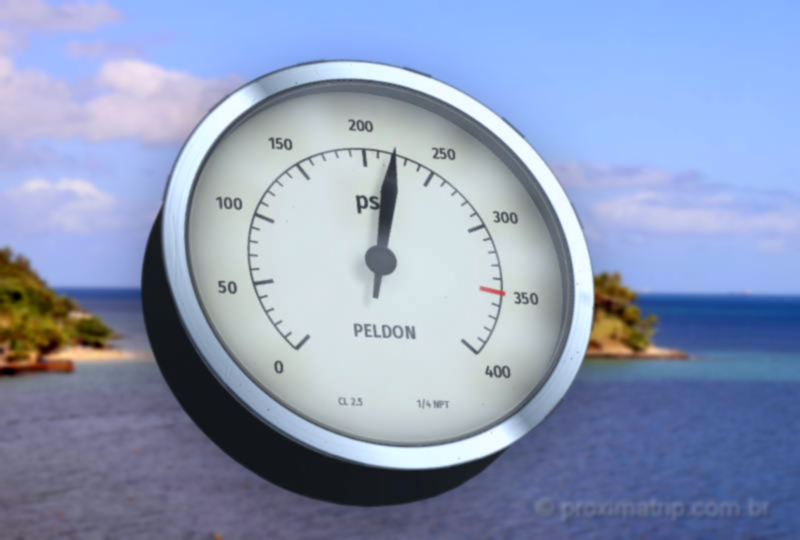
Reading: 220 psi
